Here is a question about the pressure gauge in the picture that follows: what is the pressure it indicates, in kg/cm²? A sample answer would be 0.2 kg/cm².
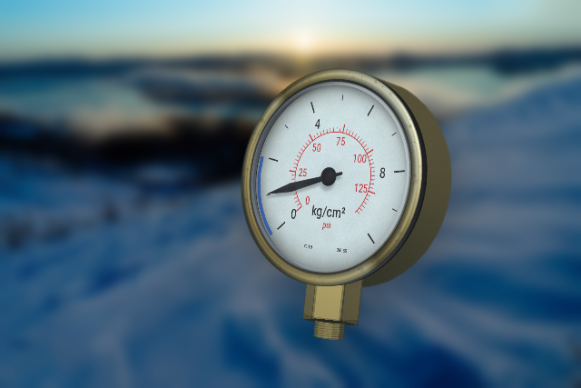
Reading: 1 kg/cm²
